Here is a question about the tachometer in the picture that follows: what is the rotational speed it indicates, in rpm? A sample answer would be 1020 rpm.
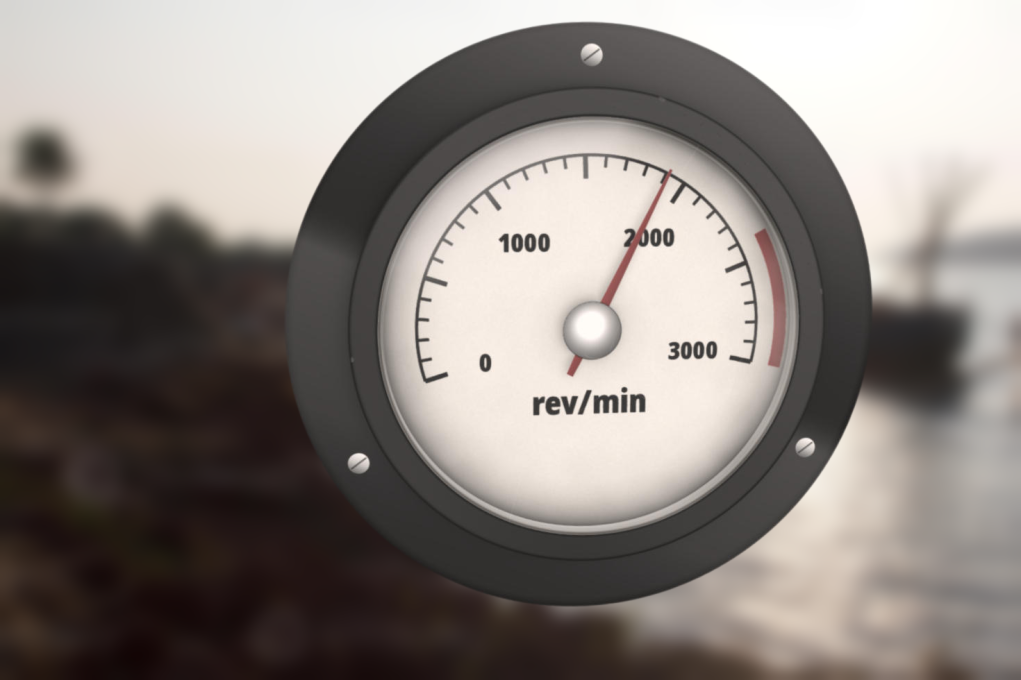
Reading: 1900 rpm
